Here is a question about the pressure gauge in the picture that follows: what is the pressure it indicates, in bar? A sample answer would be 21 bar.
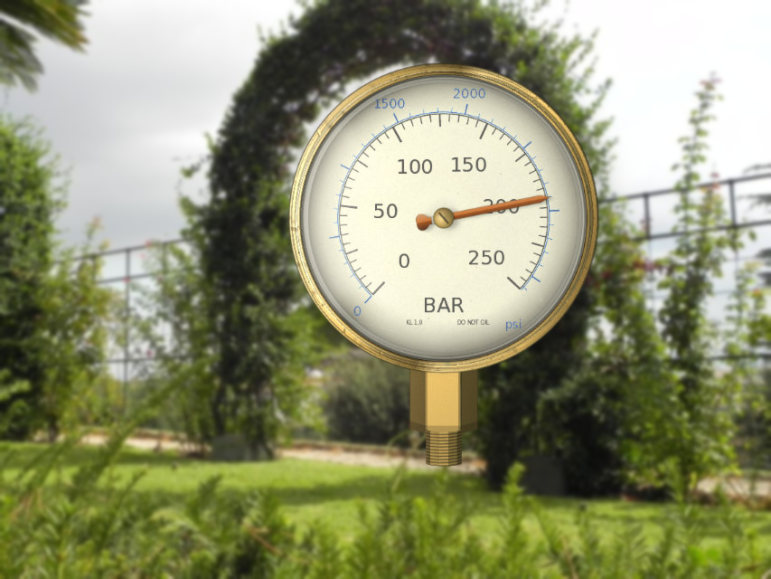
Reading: 200 bar
